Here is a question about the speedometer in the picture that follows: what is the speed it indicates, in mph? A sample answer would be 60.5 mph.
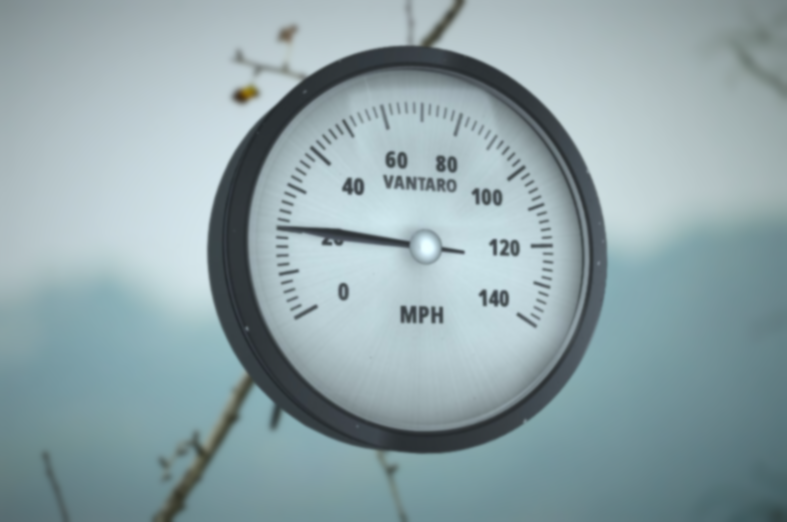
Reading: 20 mph
